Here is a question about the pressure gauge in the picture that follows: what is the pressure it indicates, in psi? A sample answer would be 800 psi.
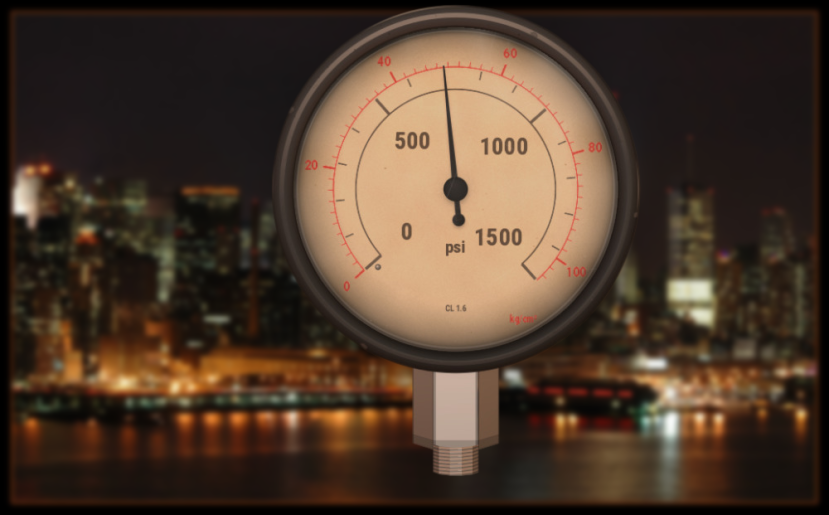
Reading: 700 psi
